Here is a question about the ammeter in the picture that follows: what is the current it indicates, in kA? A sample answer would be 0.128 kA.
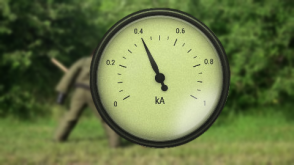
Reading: 0.4 kA
